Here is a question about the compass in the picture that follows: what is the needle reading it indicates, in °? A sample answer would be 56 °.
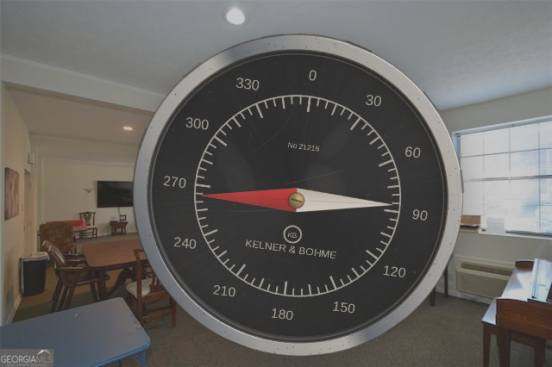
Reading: 265 °
